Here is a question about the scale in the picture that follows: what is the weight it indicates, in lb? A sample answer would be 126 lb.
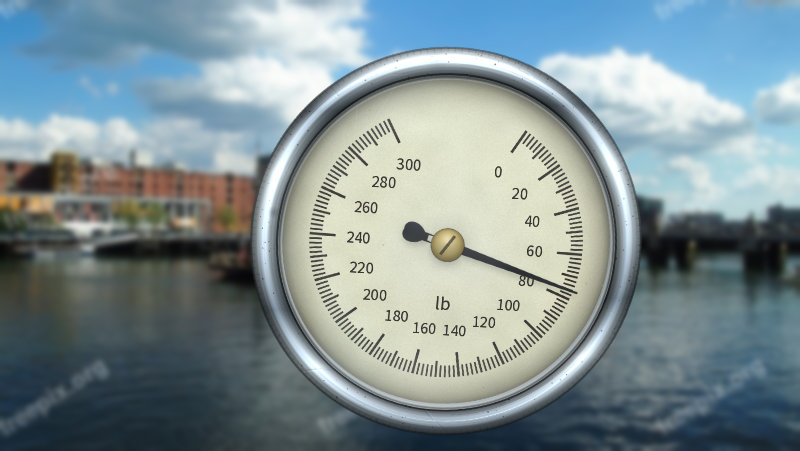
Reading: 76 lb
